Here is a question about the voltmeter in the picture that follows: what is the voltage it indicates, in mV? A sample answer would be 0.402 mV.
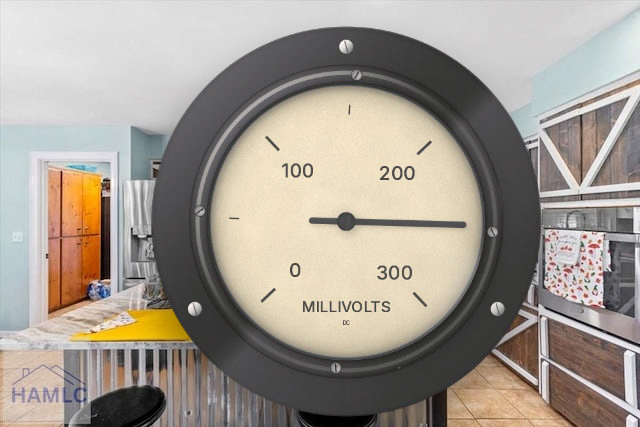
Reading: 250 mV
